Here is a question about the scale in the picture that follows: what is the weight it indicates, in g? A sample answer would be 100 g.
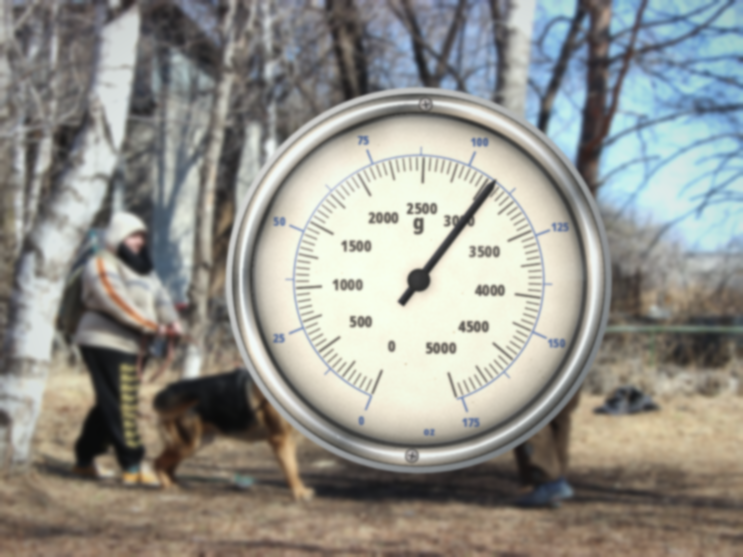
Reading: 3050 g
